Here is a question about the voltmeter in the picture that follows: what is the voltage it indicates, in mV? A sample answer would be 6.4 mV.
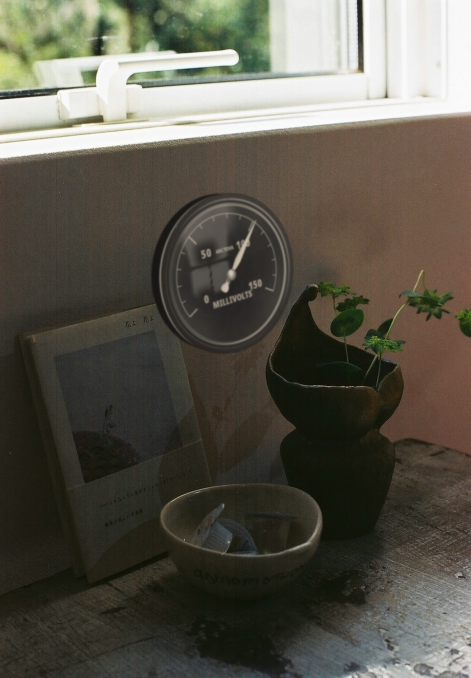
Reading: 100 mV
